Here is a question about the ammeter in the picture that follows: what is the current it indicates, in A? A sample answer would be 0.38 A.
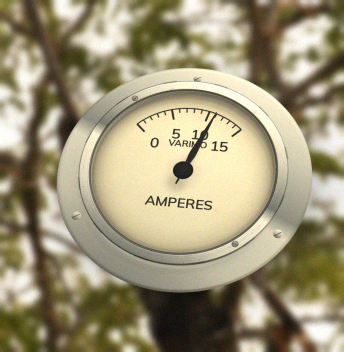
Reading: 11 A
